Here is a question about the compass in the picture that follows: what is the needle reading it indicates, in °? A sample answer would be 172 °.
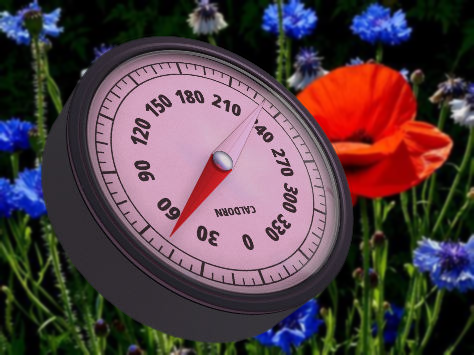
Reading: 50 °
